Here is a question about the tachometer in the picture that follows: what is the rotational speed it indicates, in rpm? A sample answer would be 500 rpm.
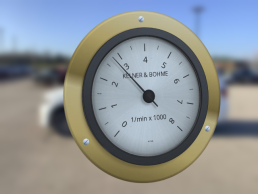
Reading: 2750 rpm
